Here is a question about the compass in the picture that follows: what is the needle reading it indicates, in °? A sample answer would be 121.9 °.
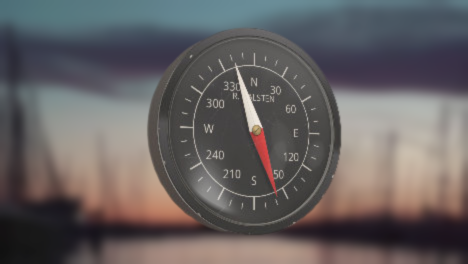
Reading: 160 °
